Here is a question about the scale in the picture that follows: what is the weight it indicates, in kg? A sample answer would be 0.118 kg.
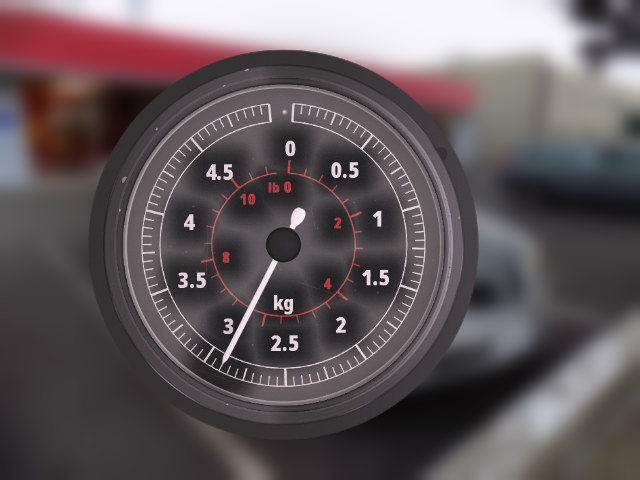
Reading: 2.9 kg
